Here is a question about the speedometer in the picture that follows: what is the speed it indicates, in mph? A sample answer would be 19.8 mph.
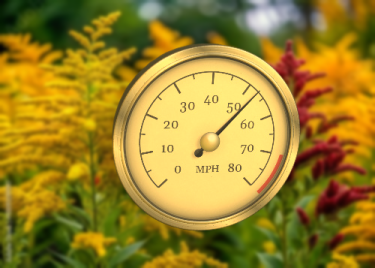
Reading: 52.5 mph
